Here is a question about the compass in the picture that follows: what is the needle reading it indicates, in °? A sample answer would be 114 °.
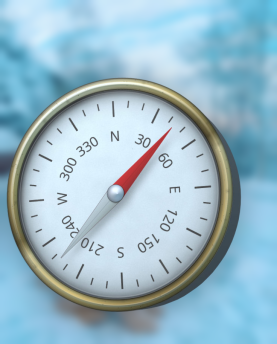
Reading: 45 °
